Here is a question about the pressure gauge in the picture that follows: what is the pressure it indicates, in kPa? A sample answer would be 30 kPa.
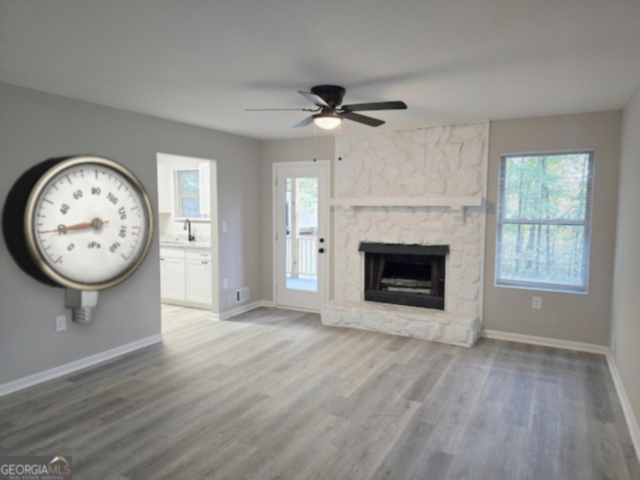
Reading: 20 kPa
